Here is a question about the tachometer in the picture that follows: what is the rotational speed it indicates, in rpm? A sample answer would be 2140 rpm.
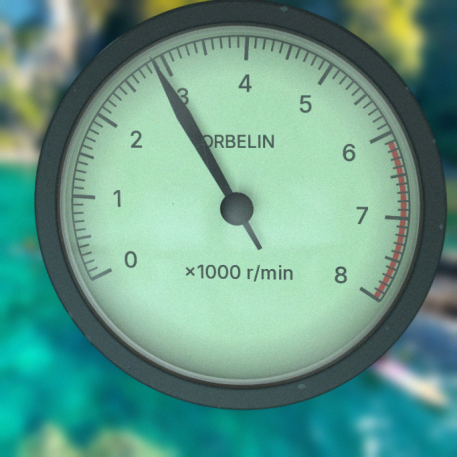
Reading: 2900 rpm
